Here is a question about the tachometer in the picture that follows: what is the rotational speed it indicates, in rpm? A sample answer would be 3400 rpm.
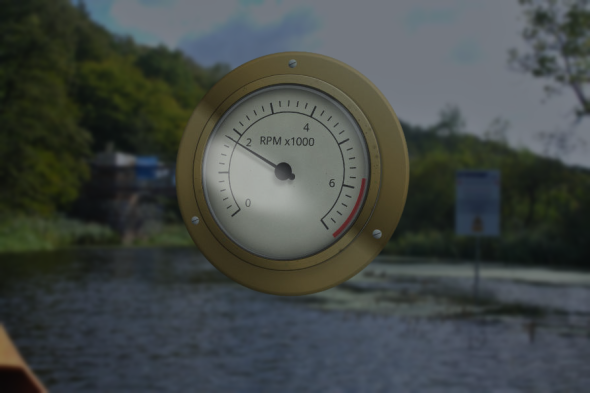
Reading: 1800 rpm
